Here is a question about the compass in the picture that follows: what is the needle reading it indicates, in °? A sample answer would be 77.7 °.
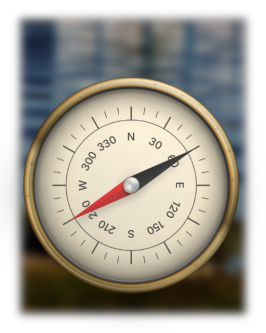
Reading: 240 °
